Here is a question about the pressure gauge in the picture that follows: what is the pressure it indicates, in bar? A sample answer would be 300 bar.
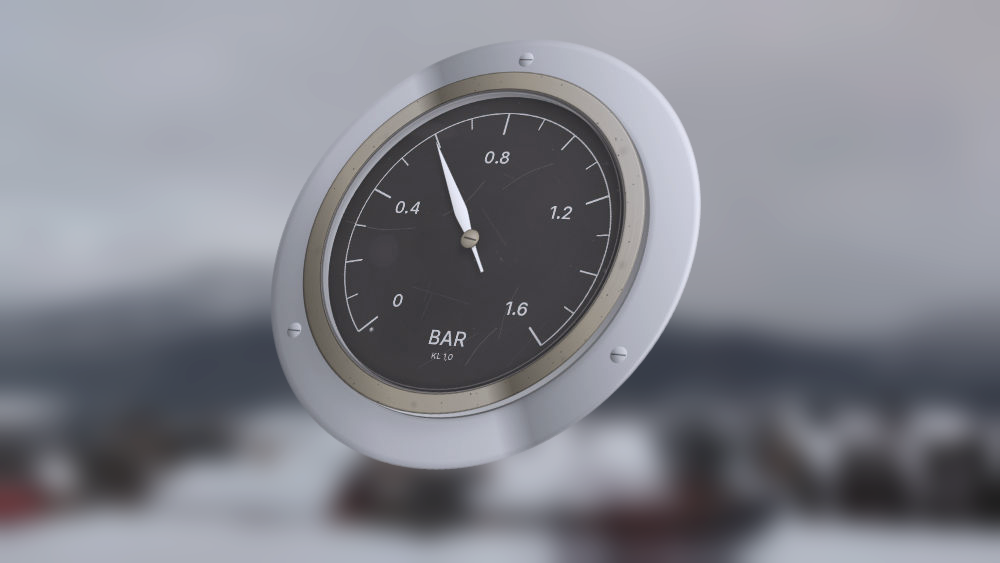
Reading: 0.6 bar
